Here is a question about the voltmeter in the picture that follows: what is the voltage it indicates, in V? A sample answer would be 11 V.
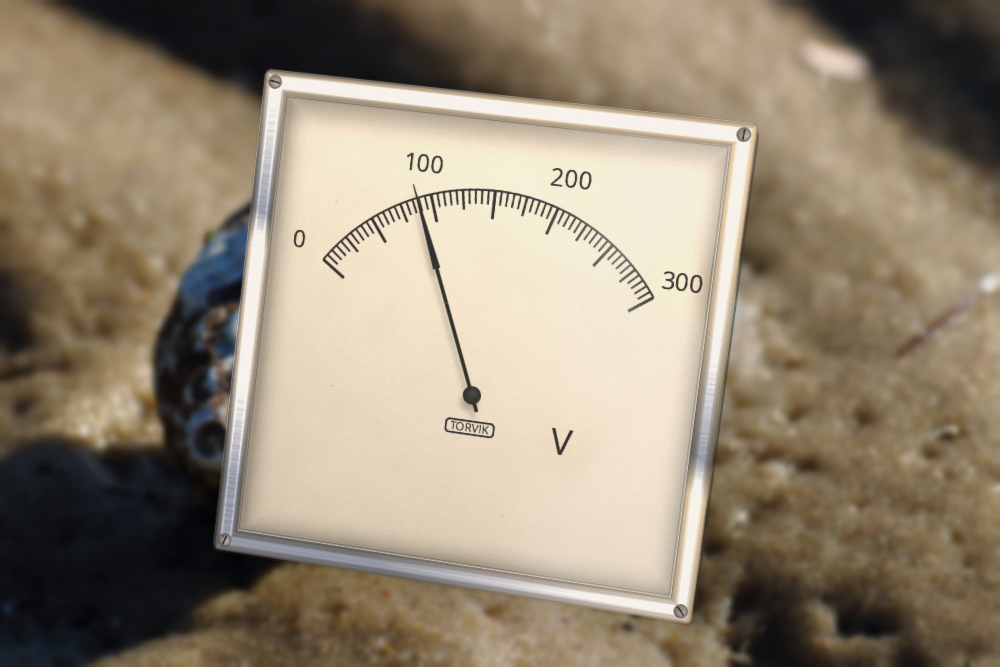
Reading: 90 V
